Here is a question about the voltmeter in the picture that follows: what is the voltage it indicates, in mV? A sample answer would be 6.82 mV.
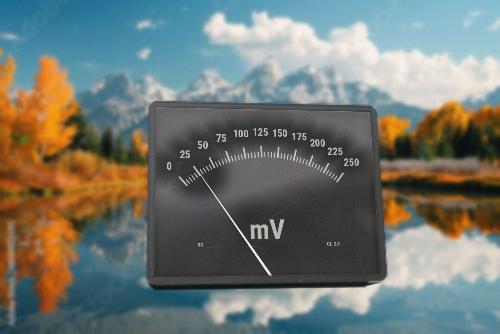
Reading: 25 mV
